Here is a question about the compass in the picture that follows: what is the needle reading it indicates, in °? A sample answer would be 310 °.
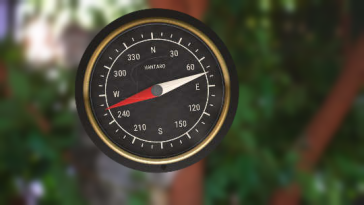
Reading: 255 °
